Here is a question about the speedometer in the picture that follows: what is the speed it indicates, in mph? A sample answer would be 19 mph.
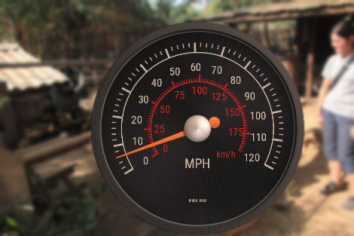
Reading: 6 mph
